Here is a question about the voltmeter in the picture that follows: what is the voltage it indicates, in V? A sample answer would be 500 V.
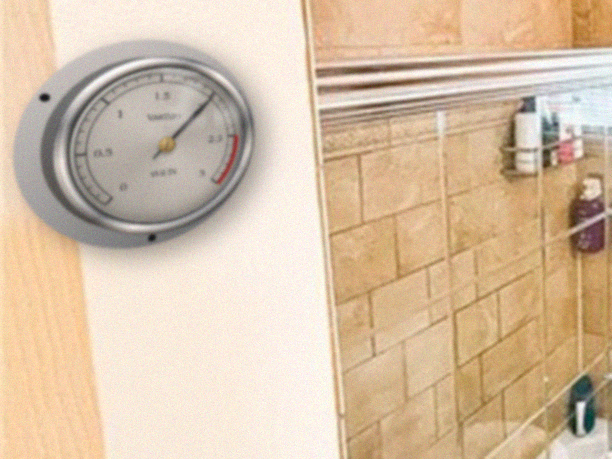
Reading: 2 V
